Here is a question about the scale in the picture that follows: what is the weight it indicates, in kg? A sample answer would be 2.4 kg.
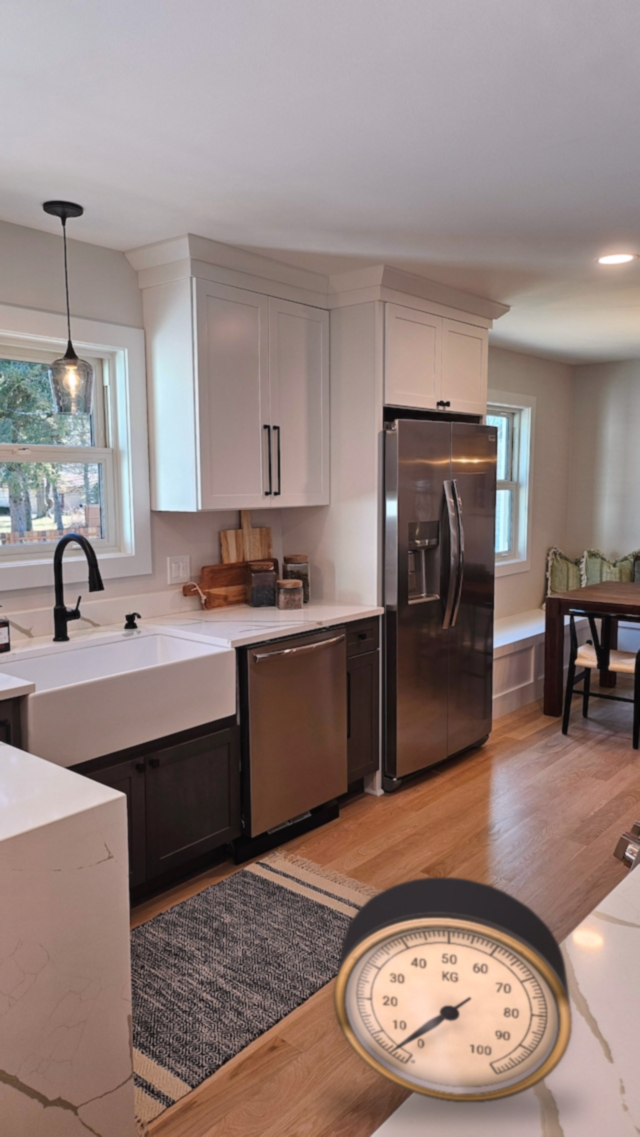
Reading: 5 kg
